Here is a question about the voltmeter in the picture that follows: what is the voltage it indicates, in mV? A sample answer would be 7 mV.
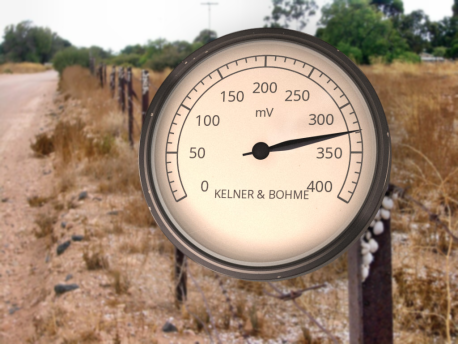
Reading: 330 mV
